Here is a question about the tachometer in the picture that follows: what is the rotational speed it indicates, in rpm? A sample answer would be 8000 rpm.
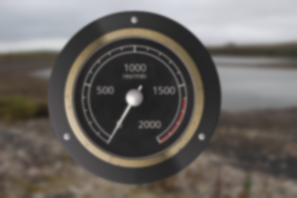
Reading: 0 rpm
